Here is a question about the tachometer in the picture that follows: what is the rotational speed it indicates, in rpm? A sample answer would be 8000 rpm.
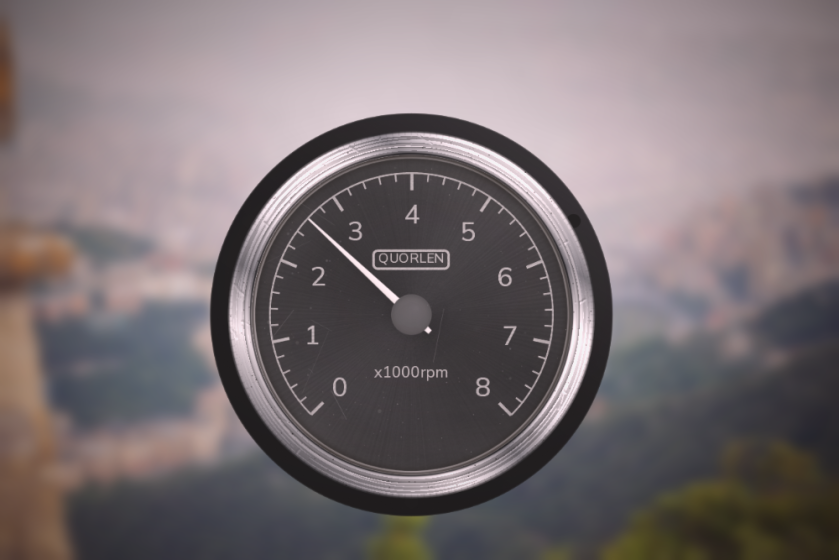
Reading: 2600 rpm
